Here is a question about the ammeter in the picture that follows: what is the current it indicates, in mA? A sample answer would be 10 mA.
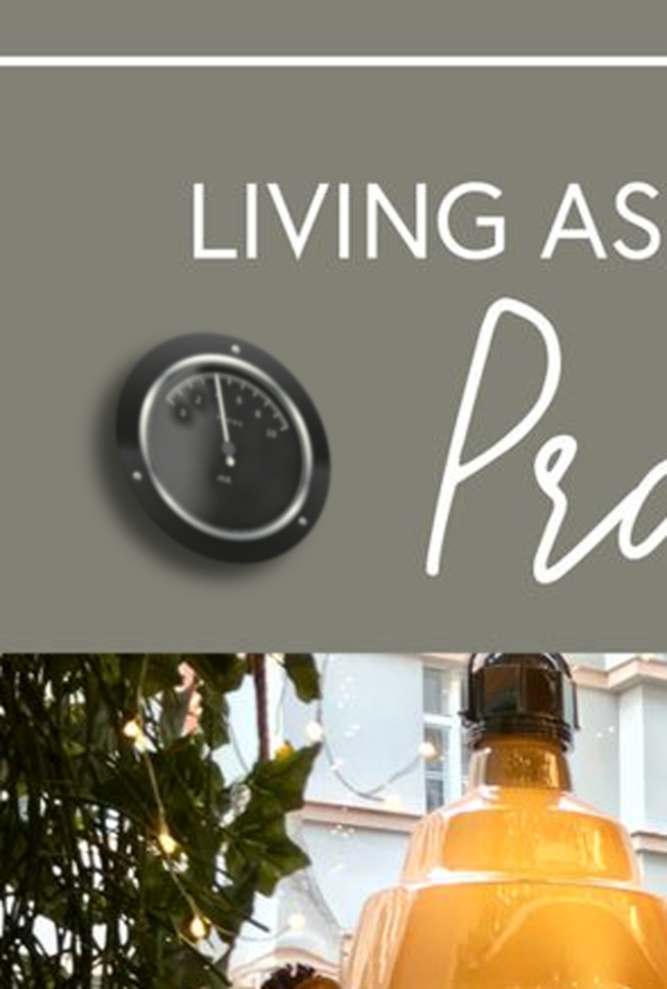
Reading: 4 mA
